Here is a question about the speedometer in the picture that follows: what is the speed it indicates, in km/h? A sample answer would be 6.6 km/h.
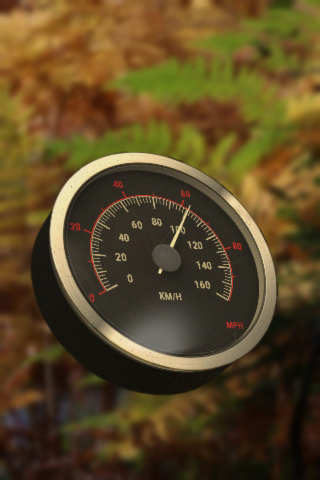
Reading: 100 km/h
